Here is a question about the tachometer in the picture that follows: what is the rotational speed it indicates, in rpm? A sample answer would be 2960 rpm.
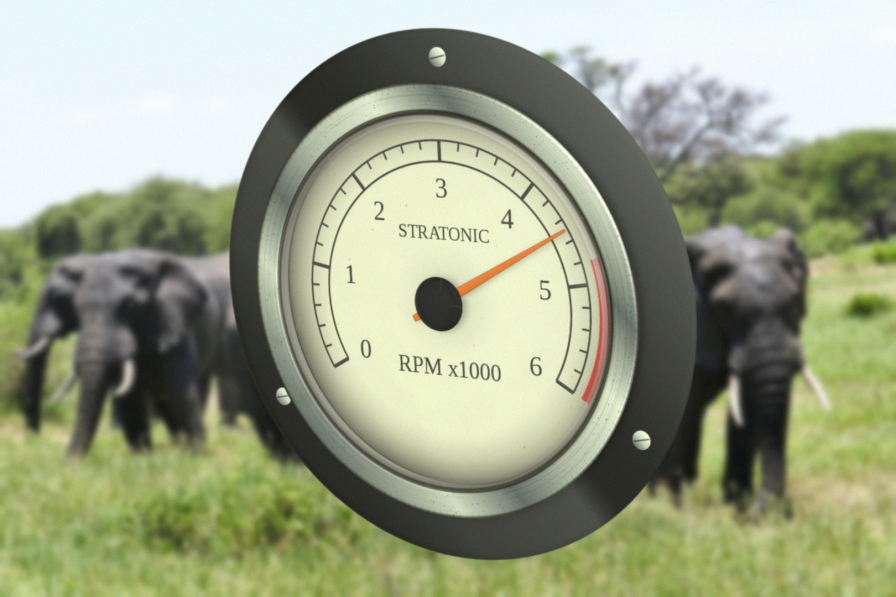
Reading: 4500 rpm
